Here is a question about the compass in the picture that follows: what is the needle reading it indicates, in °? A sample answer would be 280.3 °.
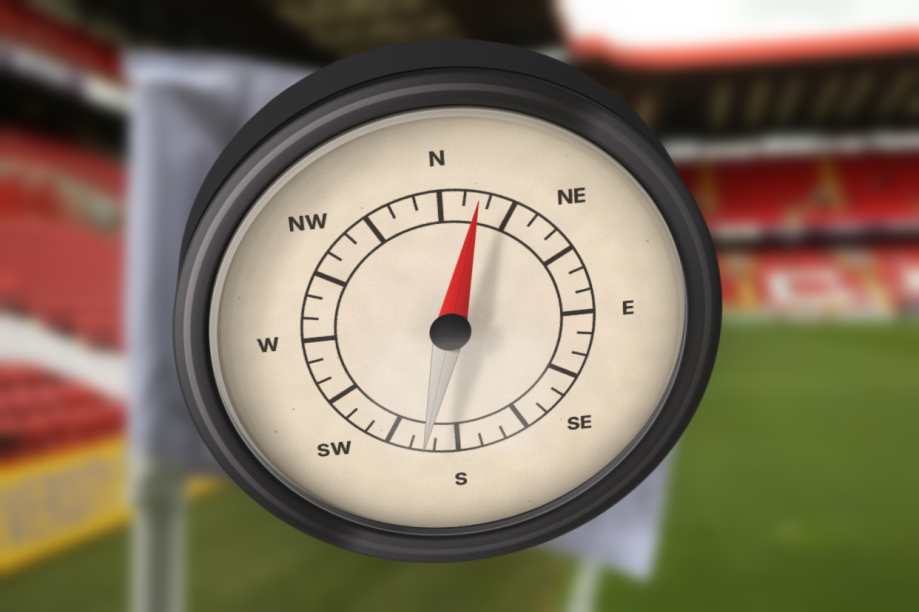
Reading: 15 °
